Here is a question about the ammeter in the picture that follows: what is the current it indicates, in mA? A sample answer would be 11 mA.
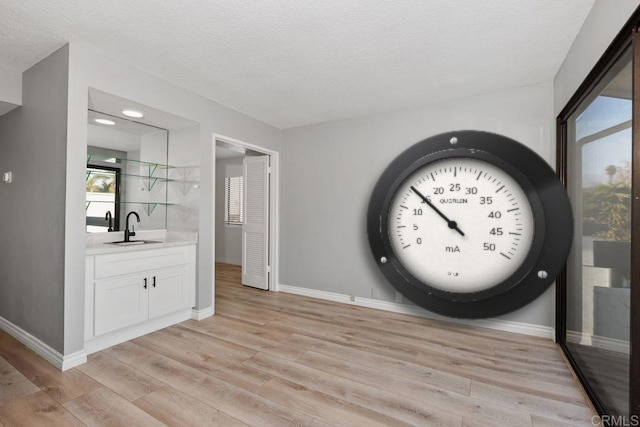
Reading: 15 mA
